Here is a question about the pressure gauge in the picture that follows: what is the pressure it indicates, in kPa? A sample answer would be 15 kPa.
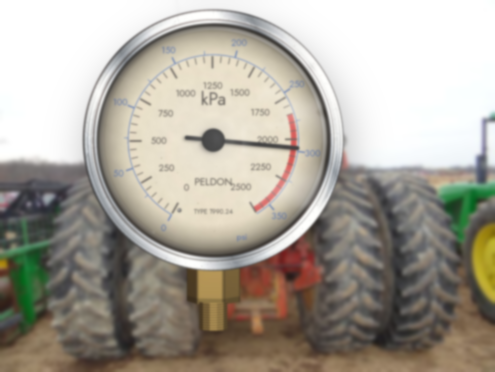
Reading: 2050 kPa
